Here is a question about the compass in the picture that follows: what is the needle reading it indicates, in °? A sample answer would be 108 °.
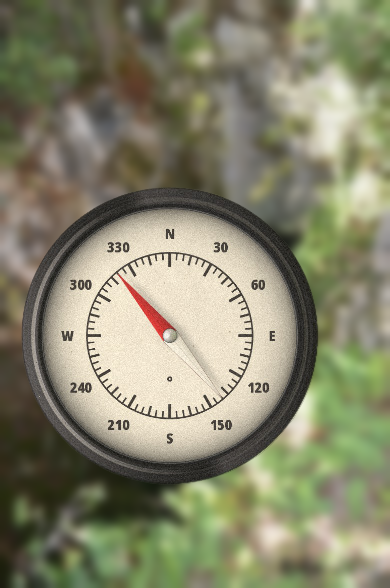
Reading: 320 °
